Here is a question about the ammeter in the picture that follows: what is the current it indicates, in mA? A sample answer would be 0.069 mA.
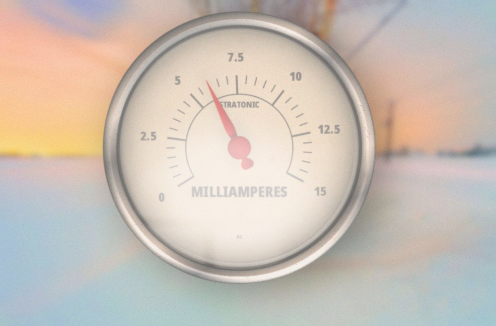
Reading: 6 mA
